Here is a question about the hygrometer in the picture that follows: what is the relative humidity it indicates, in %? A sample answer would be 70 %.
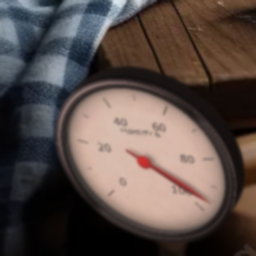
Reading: 95 %
